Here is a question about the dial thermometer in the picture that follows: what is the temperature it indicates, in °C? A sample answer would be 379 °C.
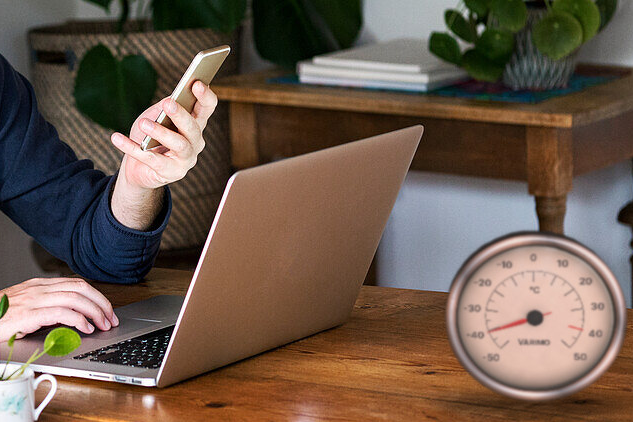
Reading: -40 °C
